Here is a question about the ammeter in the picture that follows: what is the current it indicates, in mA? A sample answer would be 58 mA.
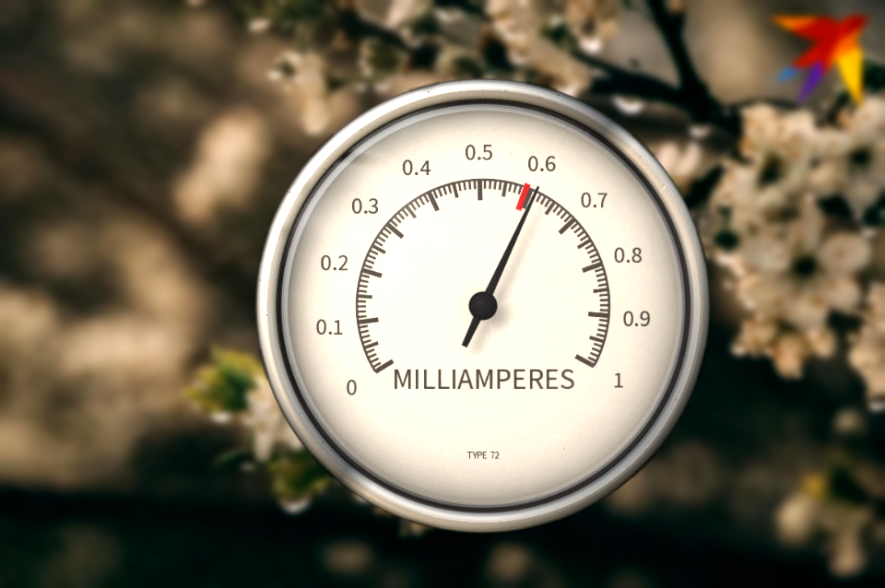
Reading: 0.61 mA
